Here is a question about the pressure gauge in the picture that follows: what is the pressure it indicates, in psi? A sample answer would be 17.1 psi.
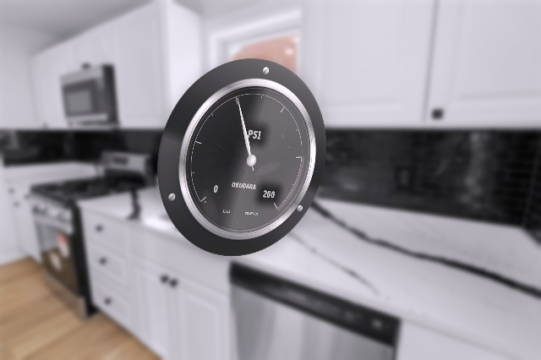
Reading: 80 psi
